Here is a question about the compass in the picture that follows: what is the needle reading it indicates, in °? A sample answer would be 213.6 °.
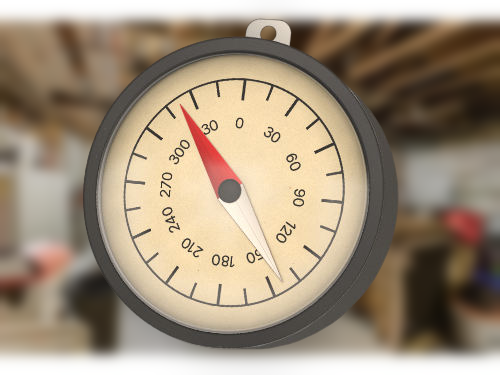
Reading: 322.5 °
